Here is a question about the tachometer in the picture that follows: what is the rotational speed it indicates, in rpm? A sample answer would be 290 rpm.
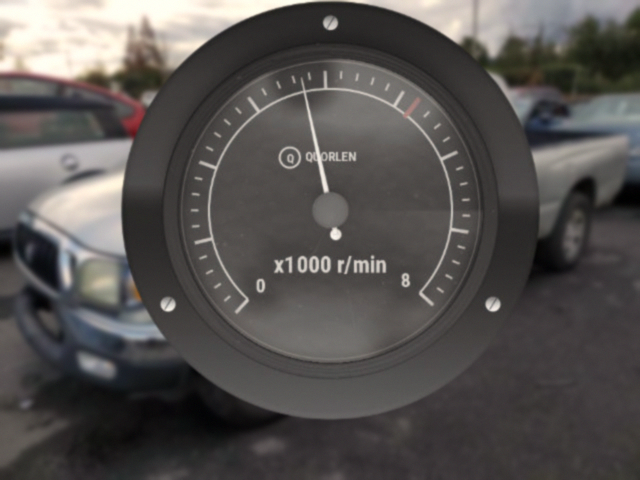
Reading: 3700 rpm
